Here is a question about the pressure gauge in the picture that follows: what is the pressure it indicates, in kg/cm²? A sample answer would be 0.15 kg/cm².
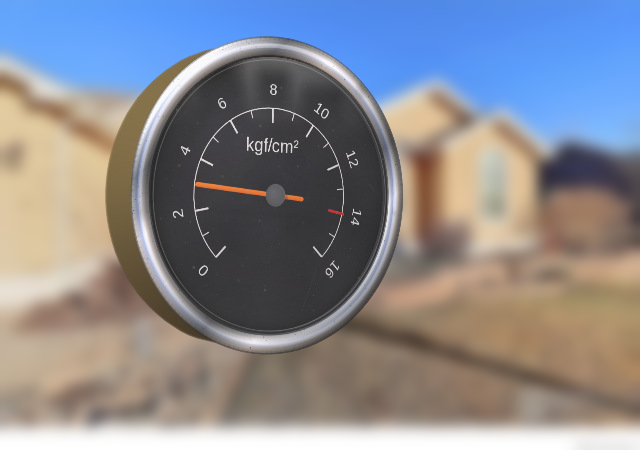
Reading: 3 kg/cm²
